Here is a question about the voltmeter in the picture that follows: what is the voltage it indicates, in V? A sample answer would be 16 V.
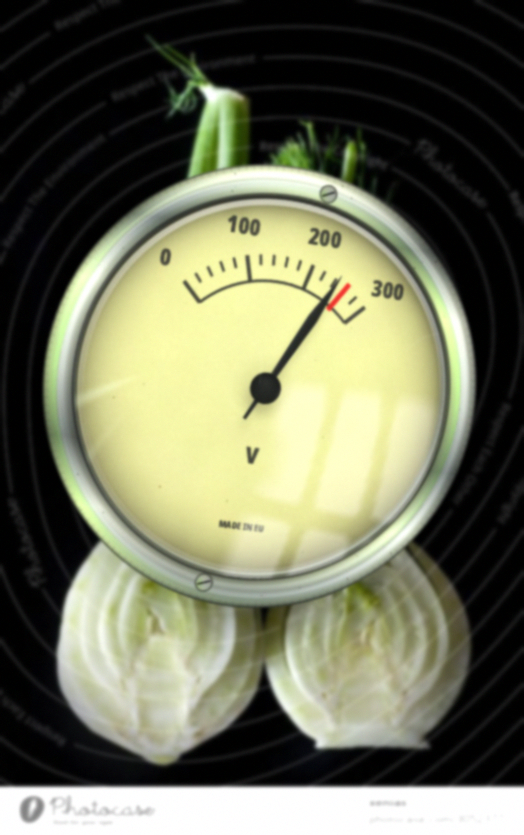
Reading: 240 V
